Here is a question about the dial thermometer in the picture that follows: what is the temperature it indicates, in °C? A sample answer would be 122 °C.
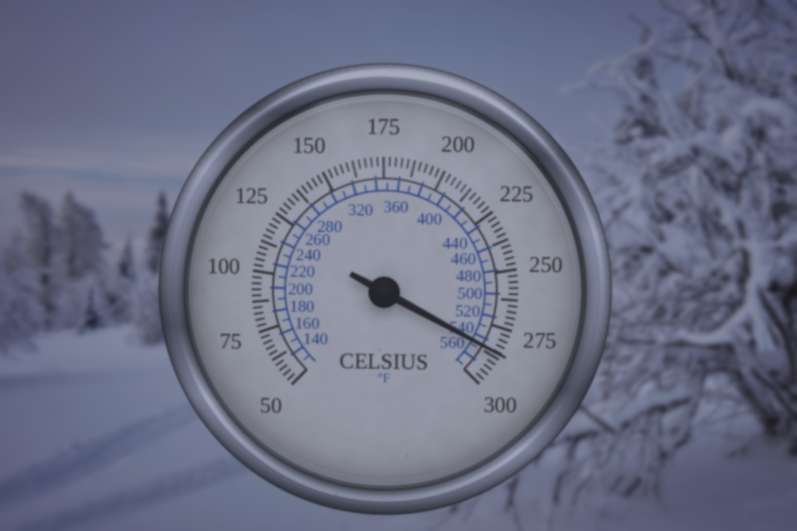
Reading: 285 °C
